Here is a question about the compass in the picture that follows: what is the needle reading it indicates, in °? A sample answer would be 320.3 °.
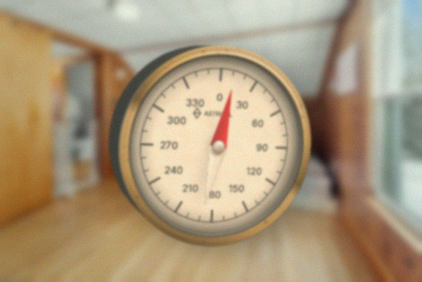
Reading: 10 °
